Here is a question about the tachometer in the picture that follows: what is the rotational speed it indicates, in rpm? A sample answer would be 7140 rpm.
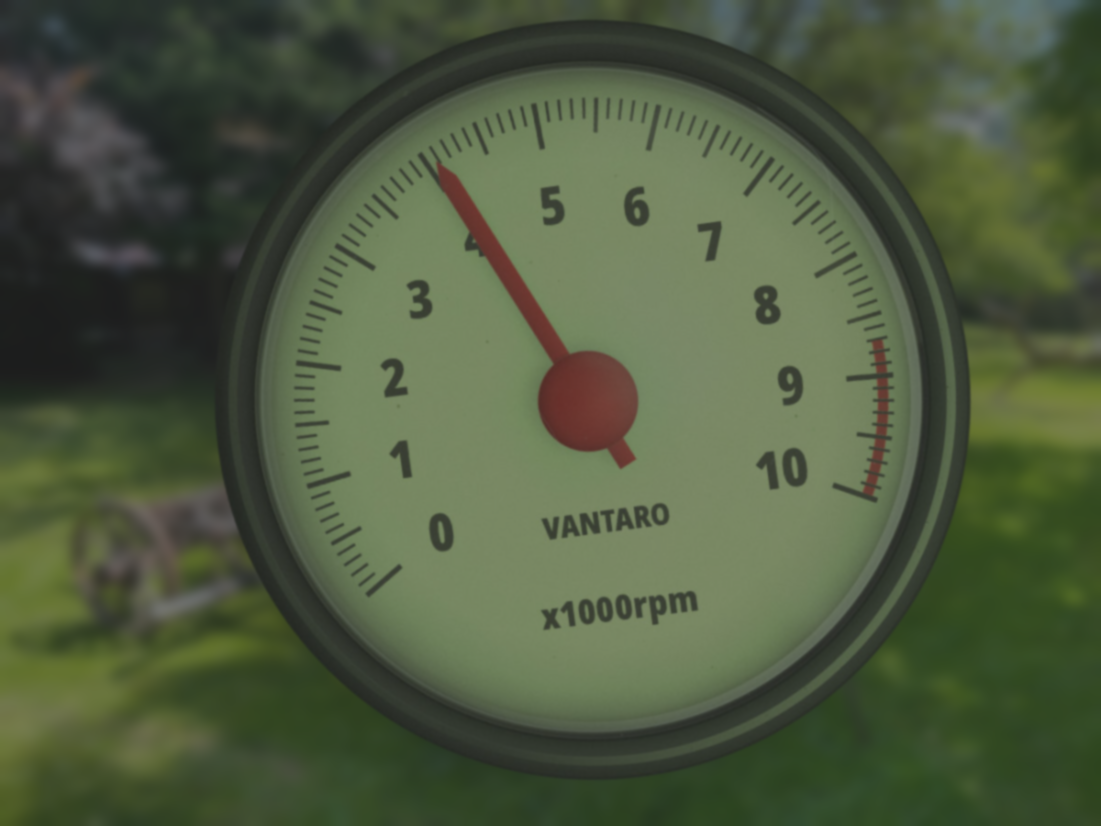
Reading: 4100 rpm
